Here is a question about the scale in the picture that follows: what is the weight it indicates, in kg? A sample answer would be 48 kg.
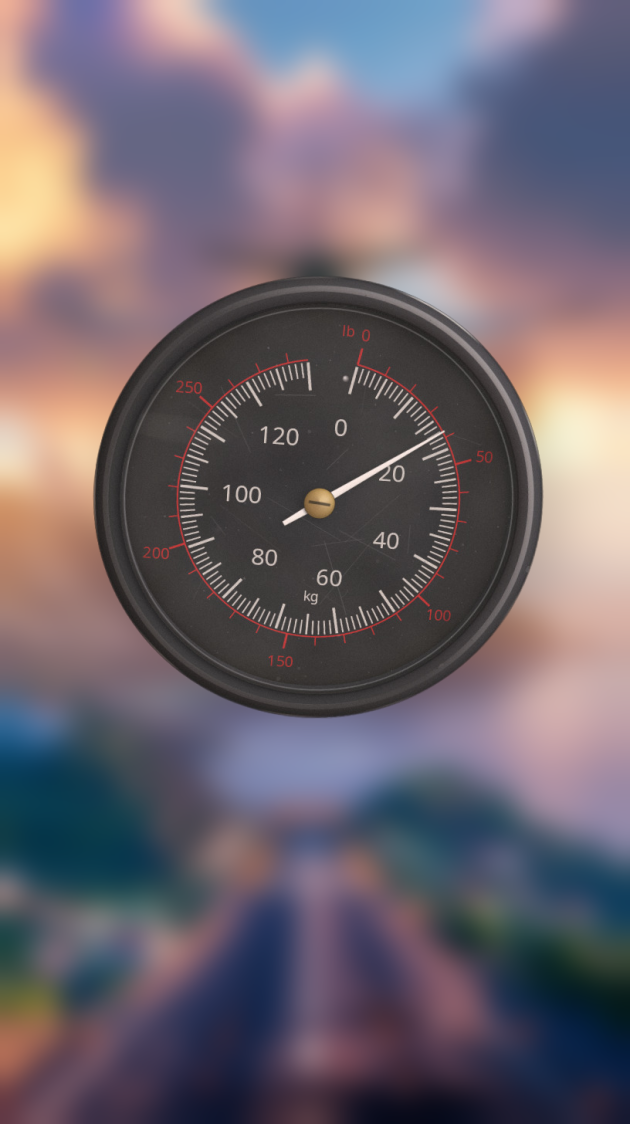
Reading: 17 kg
